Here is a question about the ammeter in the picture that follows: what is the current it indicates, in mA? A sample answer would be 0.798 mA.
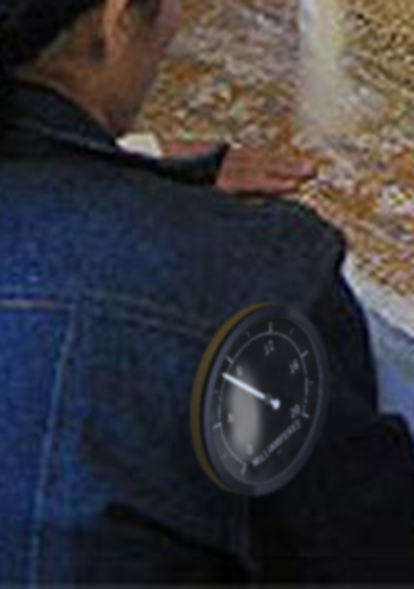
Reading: 7 mA
